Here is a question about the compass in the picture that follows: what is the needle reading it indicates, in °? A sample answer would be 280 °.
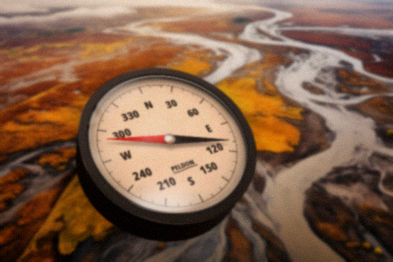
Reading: 290 °
